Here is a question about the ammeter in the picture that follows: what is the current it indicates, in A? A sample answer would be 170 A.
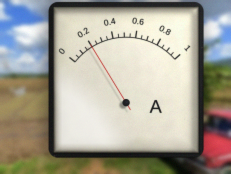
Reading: 0.2 A
